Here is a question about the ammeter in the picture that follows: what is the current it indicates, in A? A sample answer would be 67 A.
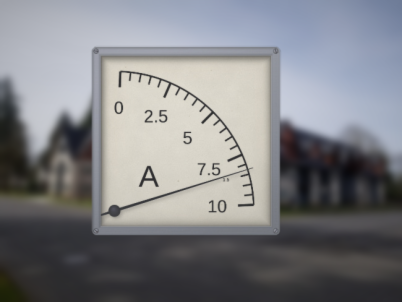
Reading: 8.25 A
